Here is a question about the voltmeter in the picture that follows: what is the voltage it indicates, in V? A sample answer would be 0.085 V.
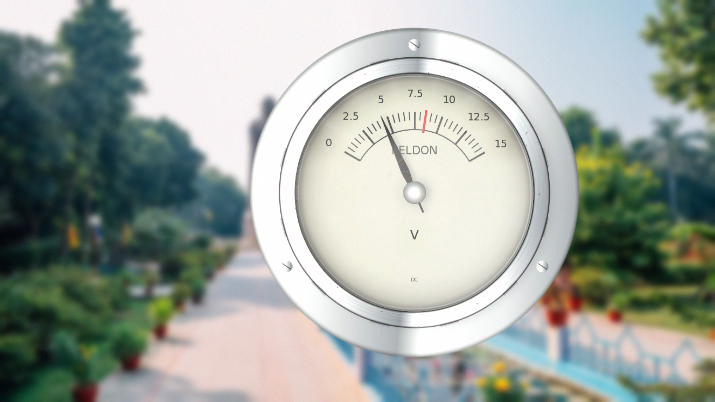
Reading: 4.5 V
